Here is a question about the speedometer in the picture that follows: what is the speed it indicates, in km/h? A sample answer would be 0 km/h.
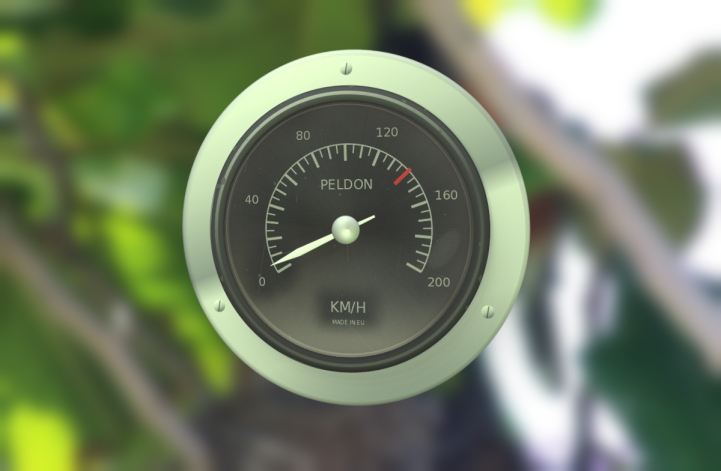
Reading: 5 km/h
